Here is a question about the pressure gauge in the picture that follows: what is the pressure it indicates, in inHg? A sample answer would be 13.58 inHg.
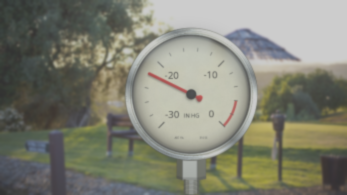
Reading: -22 inHg
